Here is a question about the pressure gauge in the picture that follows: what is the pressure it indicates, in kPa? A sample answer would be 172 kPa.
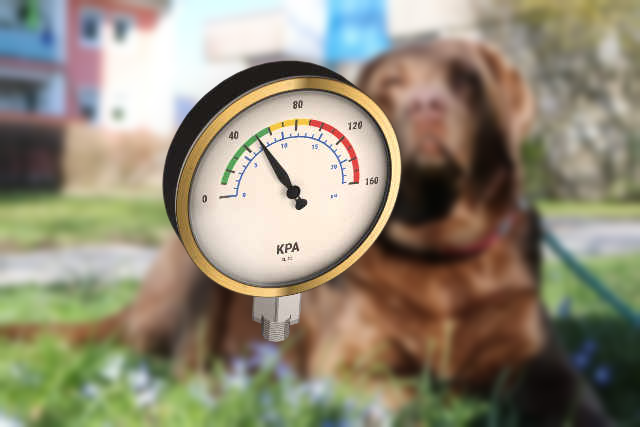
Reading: 50 kPa
